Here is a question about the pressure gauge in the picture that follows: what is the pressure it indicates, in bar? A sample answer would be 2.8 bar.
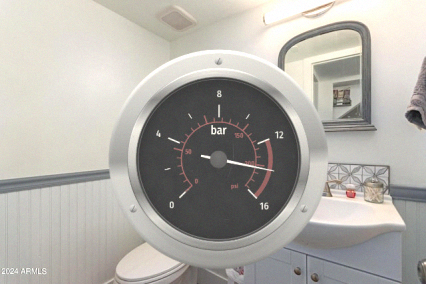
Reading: 14 bar
